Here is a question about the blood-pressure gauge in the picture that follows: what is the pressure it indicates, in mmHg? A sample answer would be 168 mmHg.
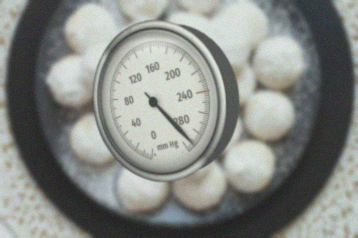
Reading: 290 mmHg
